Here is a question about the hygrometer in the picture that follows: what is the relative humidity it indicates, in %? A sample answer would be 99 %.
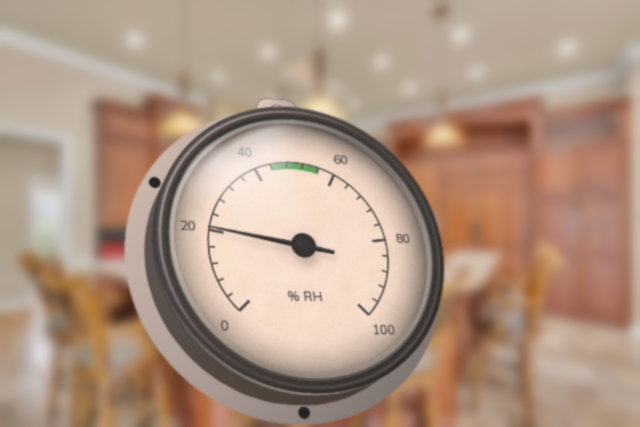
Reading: 20 %
